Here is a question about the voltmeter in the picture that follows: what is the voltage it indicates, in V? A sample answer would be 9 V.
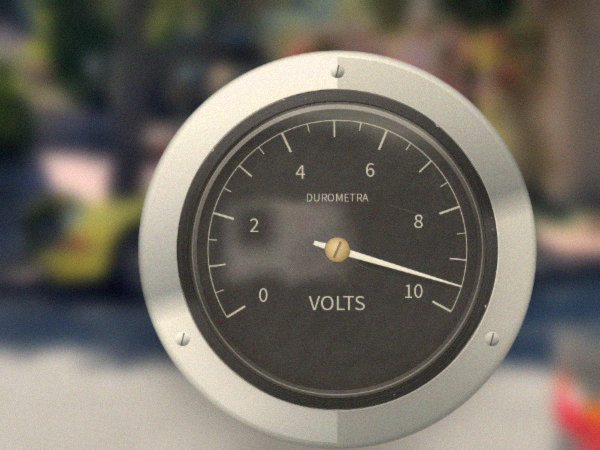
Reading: 9.5 V
